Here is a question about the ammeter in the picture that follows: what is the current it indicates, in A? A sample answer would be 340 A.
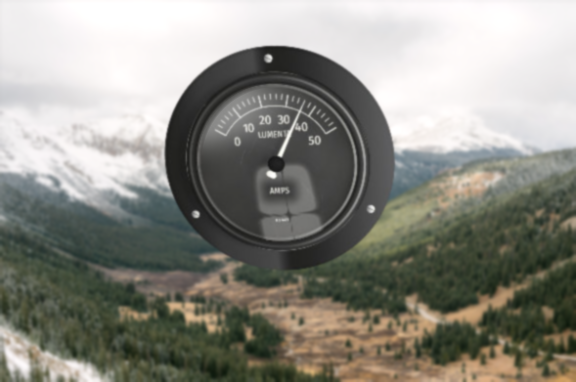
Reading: 36 A
